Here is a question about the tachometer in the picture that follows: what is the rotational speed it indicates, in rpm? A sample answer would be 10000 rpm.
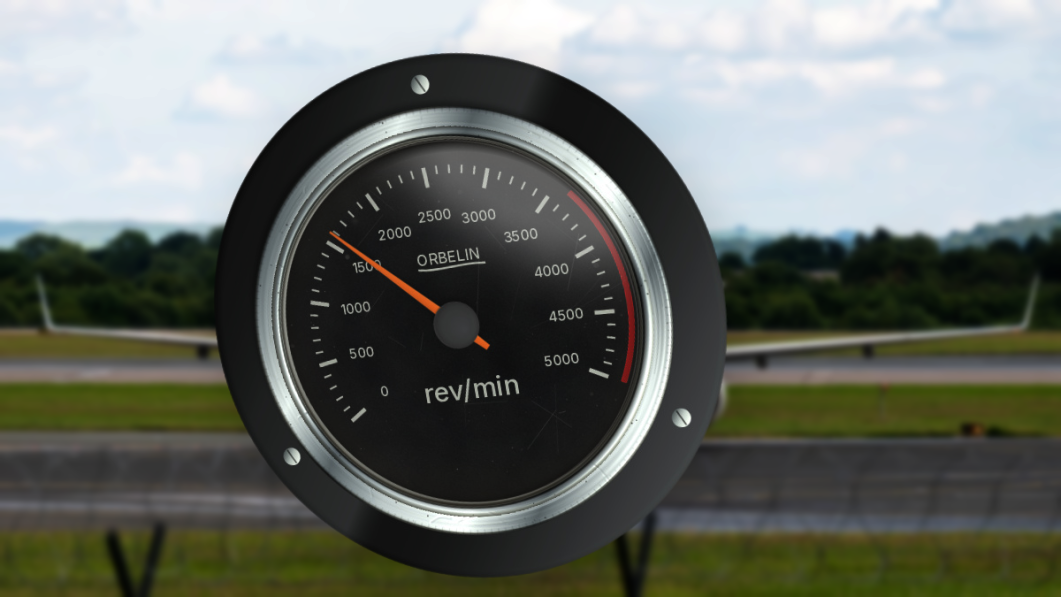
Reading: 1600 rpm
